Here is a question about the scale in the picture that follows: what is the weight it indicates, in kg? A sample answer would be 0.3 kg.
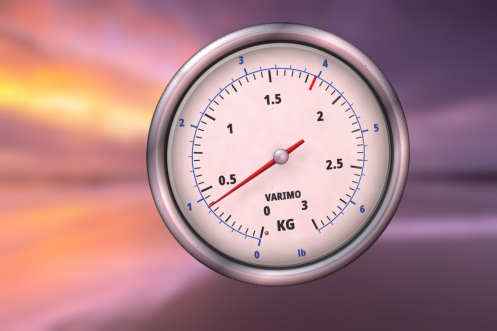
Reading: 0.4 kg
